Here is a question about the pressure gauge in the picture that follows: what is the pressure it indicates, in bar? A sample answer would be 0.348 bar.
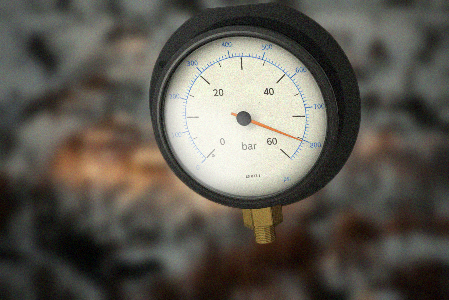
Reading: 55 bar
